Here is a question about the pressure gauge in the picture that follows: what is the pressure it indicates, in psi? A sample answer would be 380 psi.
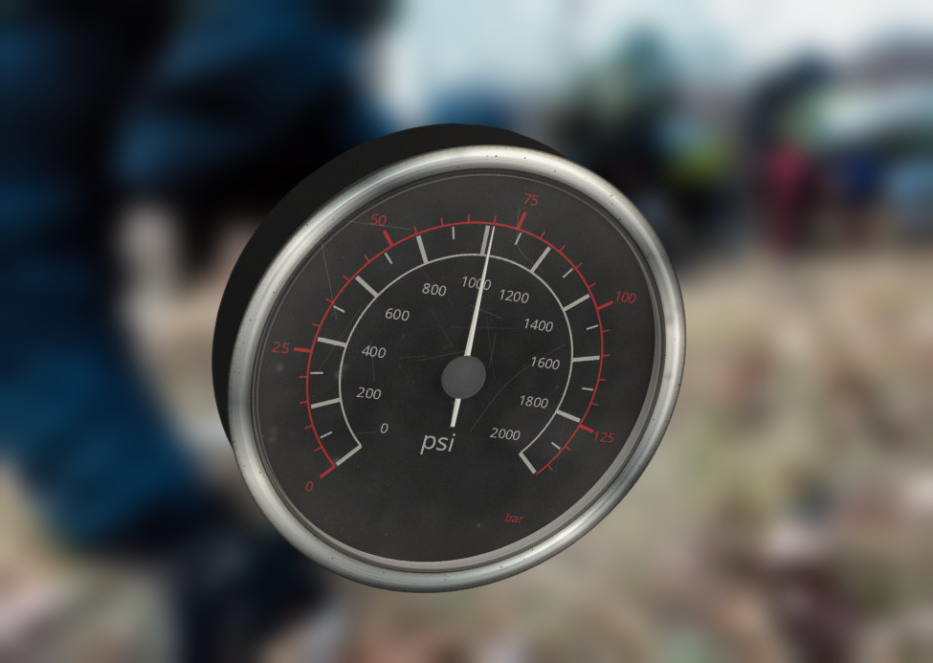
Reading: 1000 psi
